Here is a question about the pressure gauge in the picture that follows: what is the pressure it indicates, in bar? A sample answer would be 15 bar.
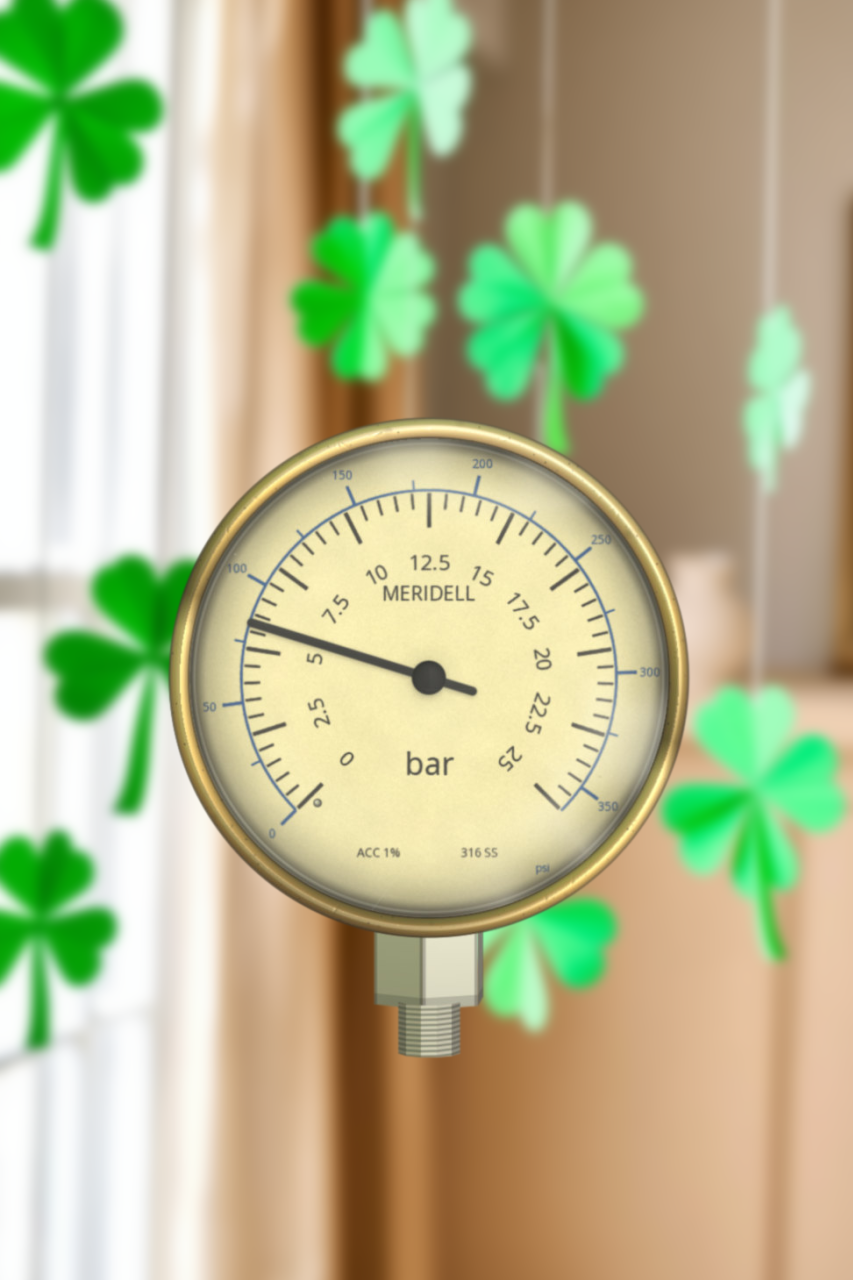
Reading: 5.75 bar
